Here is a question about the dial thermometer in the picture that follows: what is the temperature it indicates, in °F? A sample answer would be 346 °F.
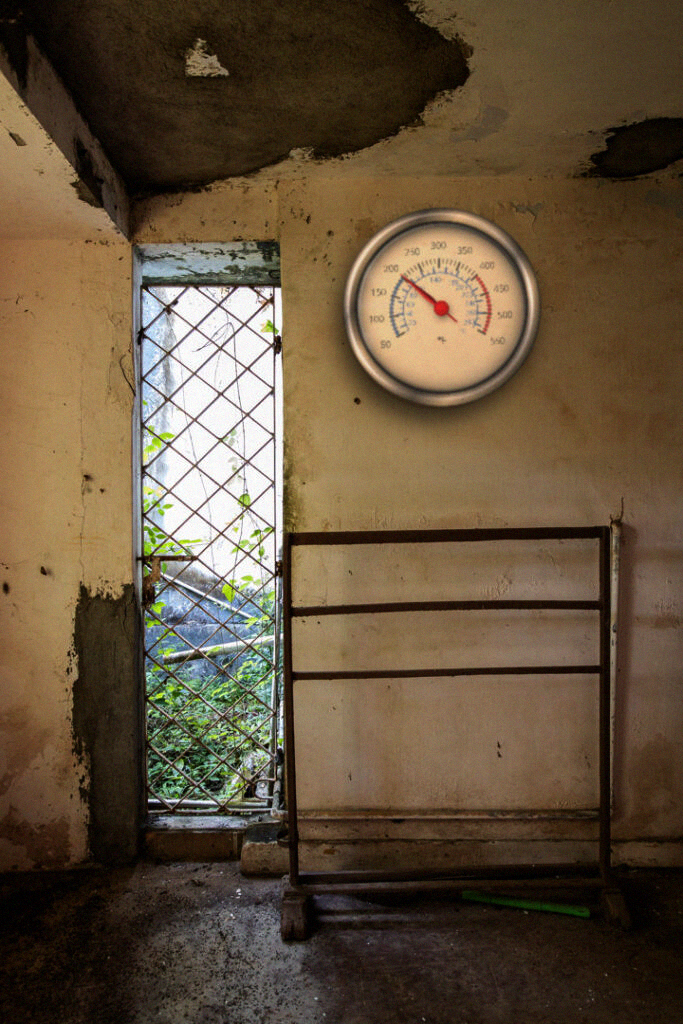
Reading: 200 °F
